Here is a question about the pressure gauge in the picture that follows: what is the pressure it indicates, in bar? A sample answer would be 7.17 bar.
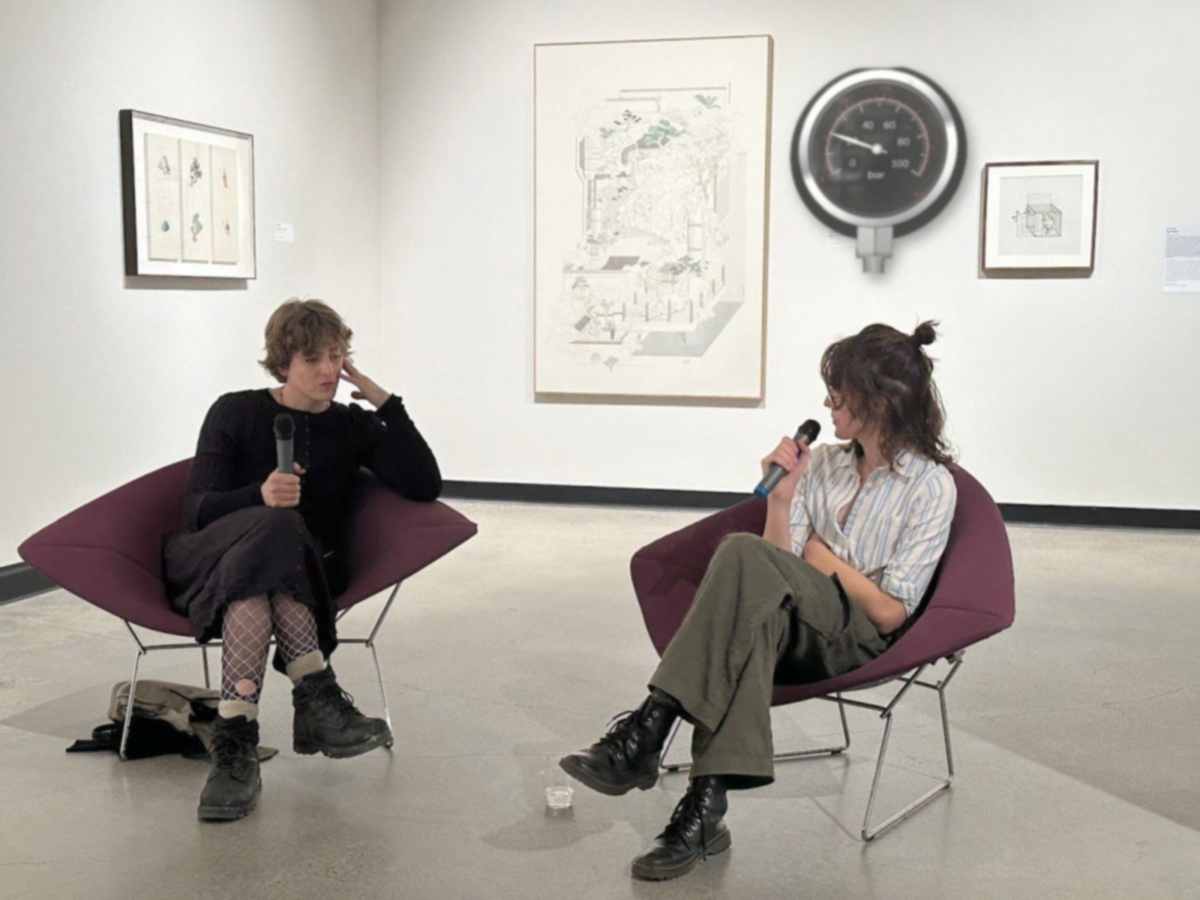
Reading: 20 bar
